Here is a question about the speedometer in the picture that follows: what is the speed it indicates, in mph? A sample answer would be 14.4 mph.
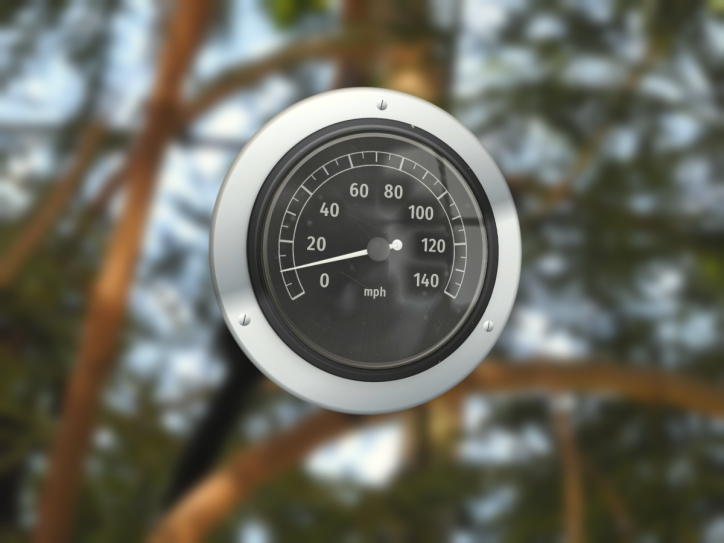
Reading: 10 mph
